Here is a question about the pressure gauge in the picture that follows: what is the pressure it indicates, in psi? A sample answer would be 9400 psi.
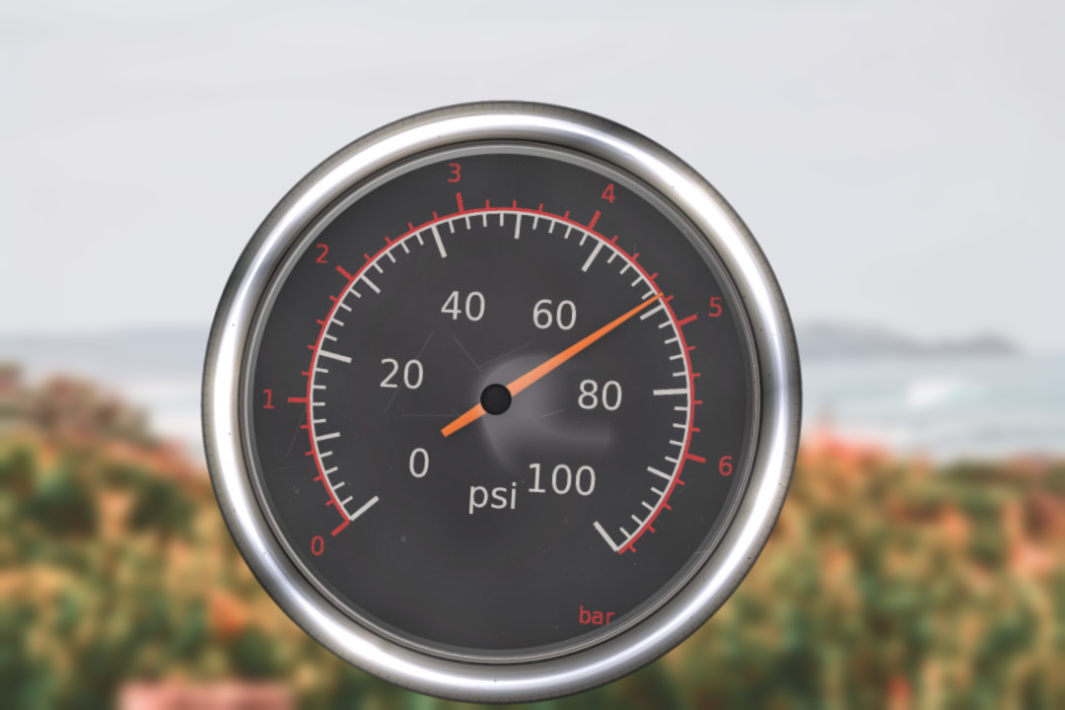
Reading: 69 psi
